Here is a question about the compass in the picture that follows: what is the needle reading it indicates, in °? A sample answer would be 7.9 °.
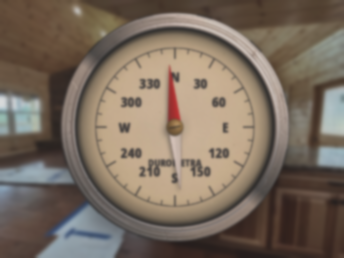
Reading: 355 °
